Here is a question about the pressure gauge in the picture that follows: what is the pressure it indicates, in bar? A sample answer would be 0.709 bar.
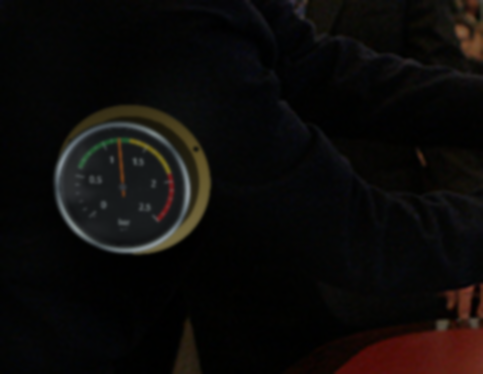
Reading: 1.2 bar
